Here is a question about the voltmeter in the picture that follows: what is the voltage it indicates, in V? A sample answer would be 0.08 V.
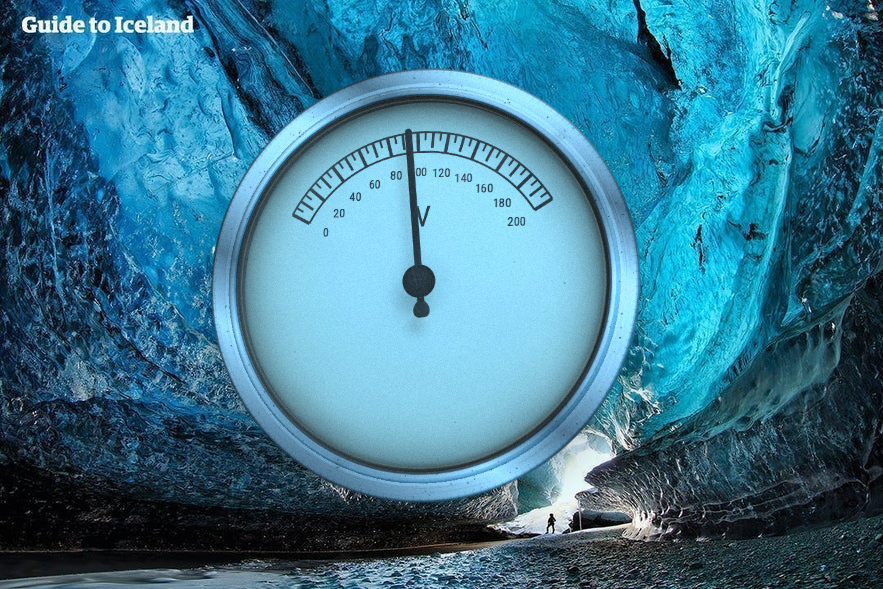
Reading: 95 V
